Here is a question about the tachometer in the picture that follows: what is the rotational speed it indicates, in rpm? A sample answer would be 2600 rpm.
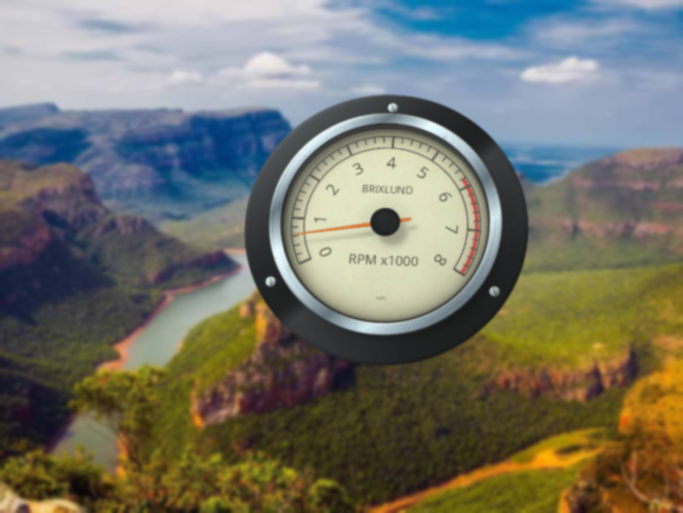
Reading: 600 rpm
